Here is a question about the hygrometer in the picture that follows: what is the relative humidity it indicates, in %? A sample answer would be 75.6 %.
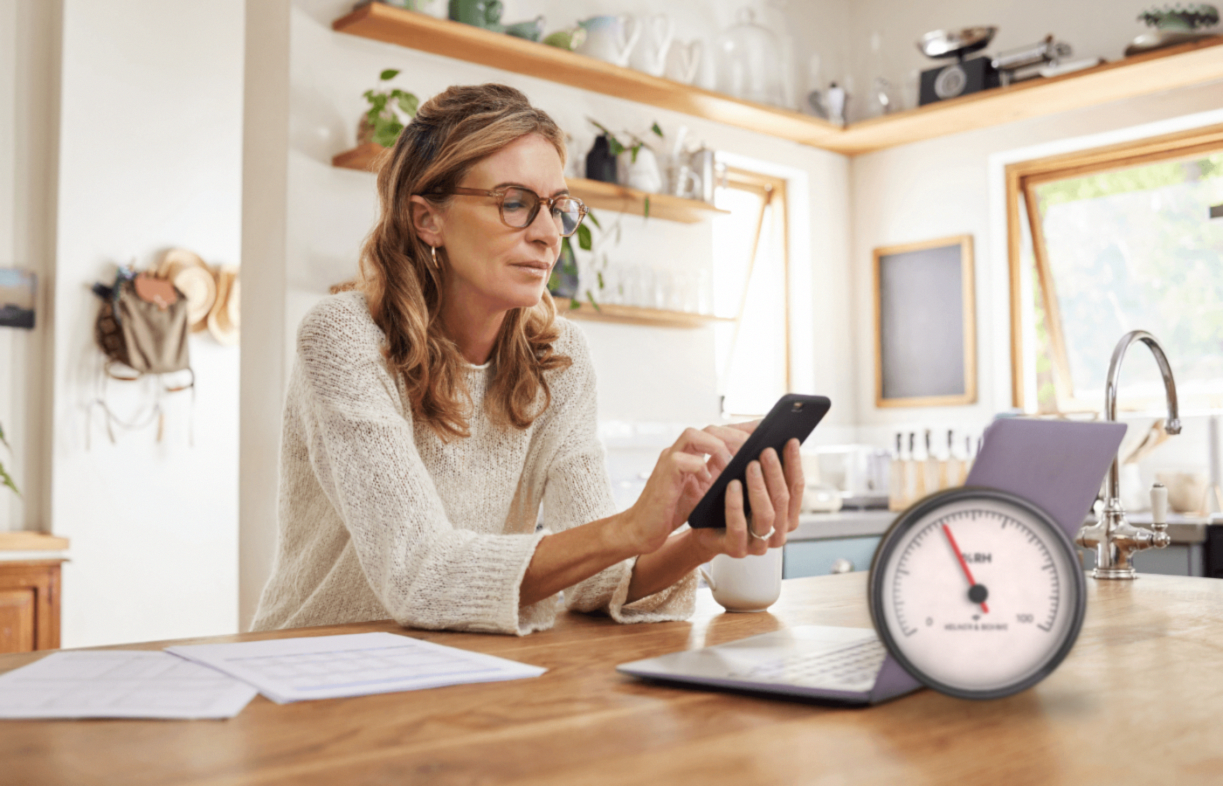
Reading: 40 %
